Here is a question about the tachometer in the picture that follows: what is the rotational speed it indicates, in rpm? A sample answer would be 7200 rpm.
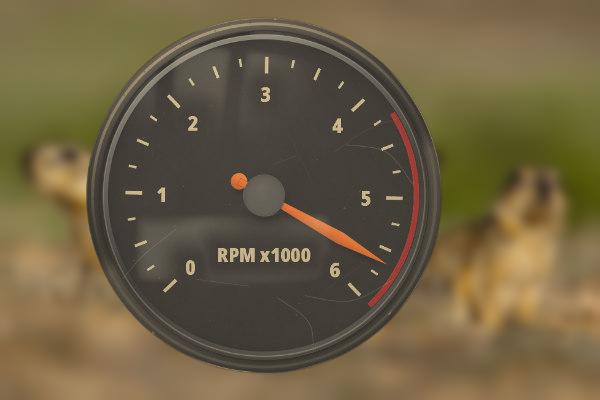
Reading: 5625 rpm
